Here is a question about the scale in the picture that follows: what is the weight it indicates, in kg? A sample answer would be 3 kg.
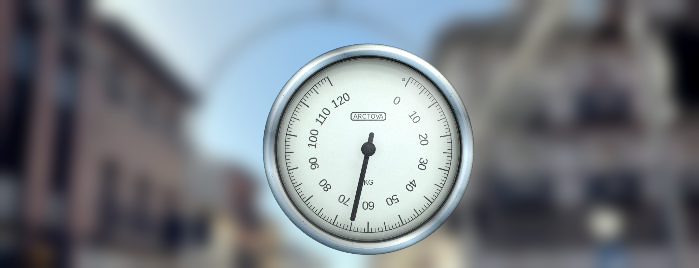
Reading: 65 kg
